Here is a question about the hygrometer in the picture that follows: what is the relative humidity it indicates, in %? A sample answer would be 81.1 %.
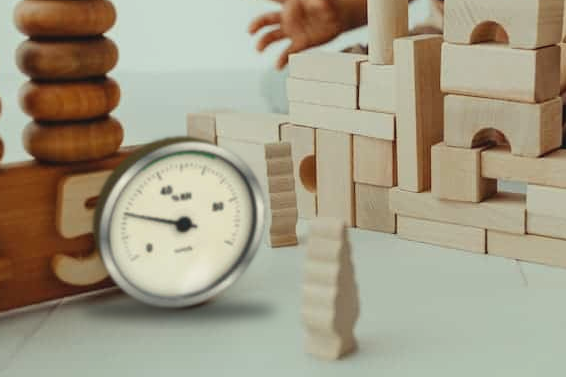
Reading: 20 %
